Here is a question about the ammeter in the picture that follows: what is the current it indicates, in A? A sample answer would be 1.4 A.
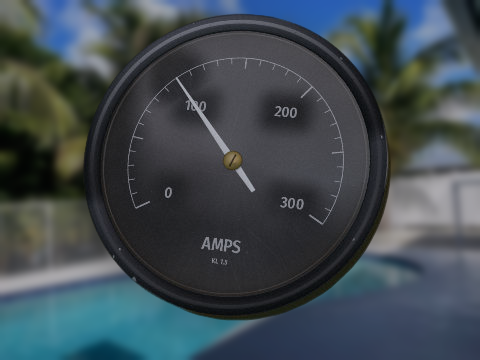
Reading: 100 A
